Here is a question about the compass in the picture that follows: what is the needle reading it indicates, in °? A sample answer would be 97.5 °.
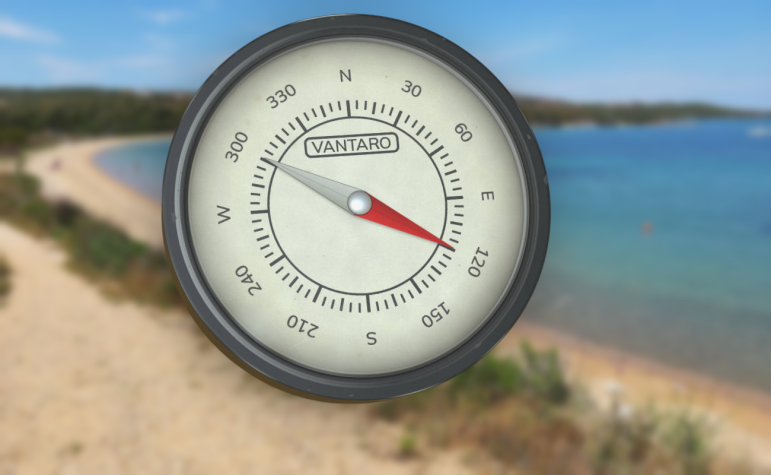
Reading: 120 °
